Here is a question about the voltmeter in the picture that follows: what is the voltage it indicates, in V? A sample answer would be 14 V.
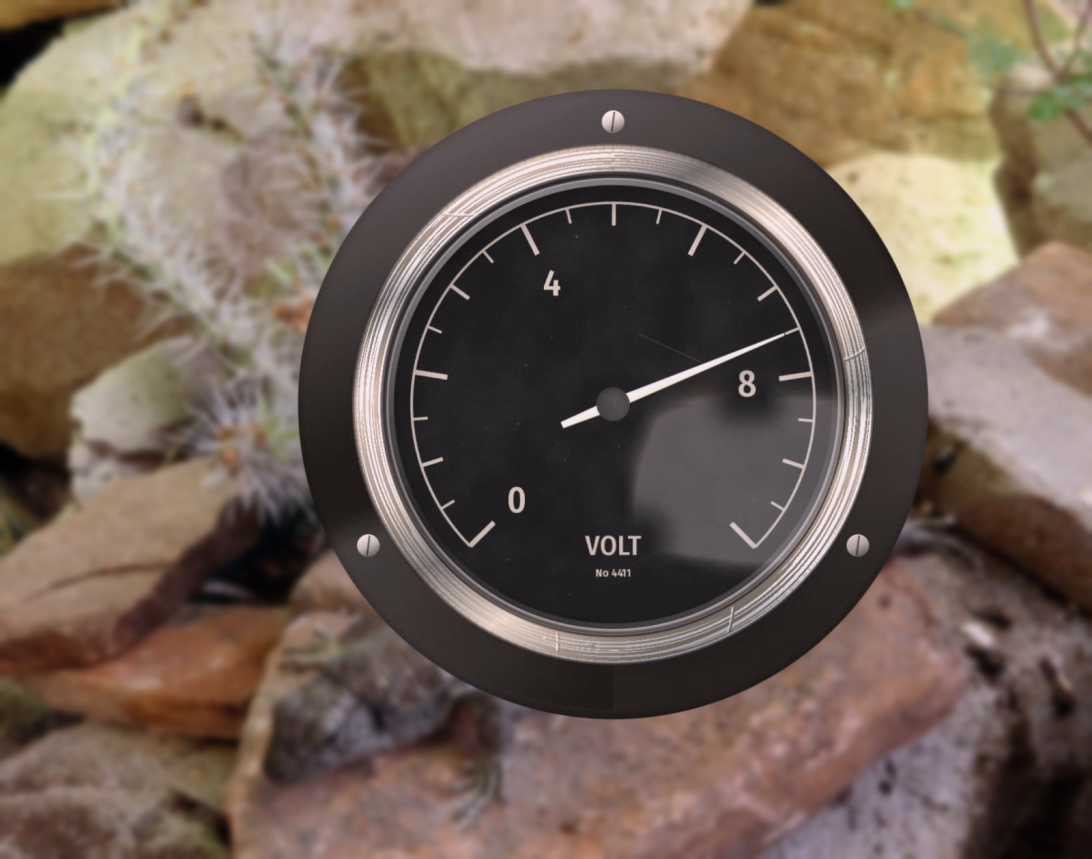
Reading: 7.5 V
